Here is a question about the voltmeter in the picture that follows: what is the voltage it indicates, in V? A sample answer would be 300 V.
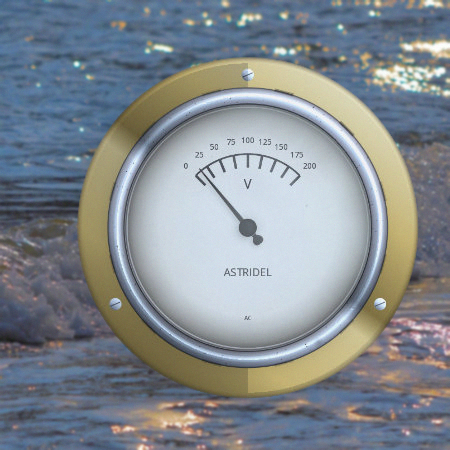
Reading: 12.5 V
